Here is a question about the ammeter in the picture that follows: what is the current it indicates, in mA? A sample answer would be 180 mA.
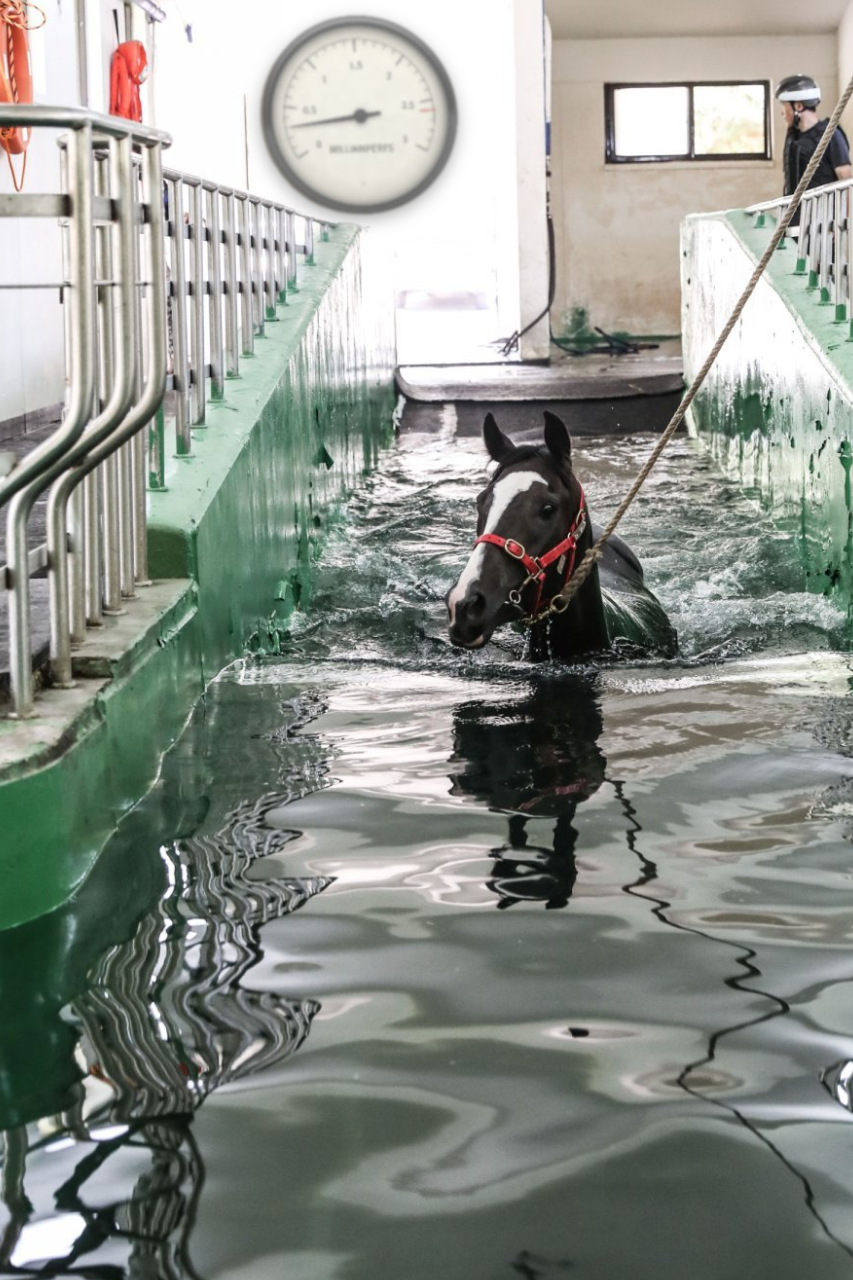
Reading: 0.3 mA
